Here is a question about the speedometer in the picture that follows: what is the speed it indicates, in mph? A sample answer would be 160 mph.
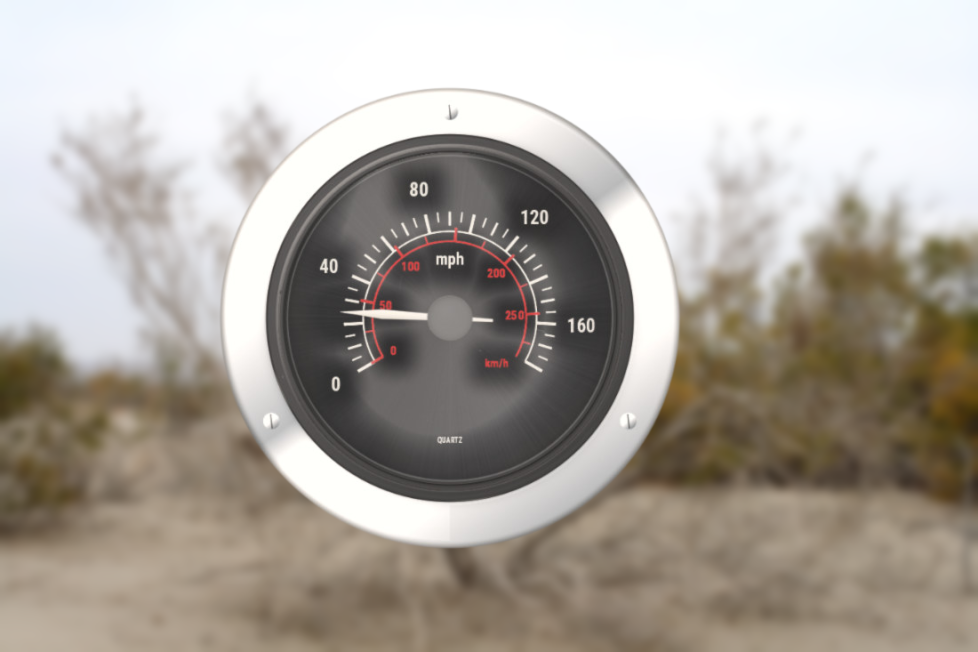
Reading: 25 mph
